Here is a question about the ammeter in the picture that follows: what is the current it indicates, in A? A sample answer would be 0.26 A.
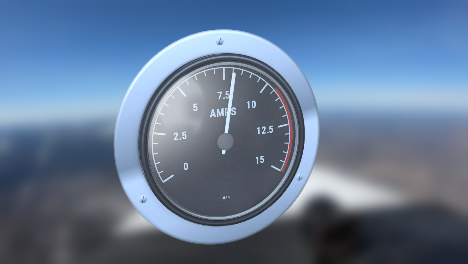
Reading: 8 A
